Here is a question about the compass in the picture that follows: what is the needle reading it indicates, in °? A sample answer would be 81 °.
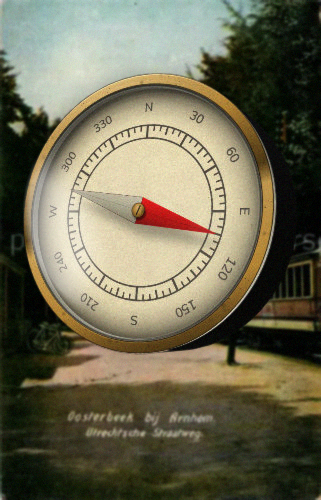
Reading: 105 °
